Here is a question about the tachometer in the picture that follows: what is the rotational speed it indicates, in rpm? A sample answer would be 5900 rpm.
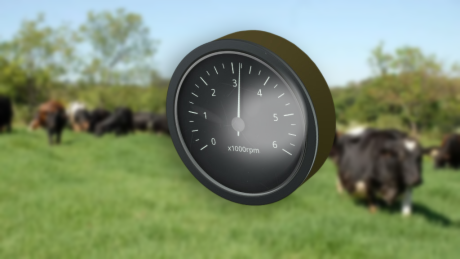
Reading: 3250 rpm
